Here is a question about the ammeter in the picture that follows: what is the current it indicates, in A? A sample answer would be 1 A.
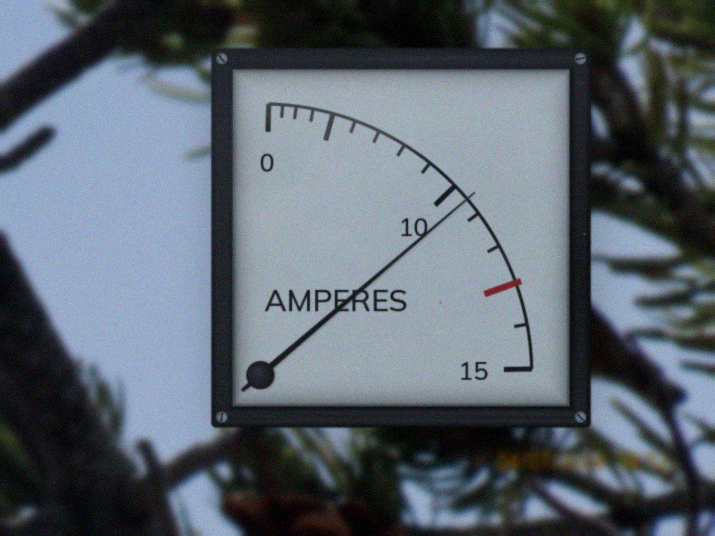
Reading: 10.5 A
